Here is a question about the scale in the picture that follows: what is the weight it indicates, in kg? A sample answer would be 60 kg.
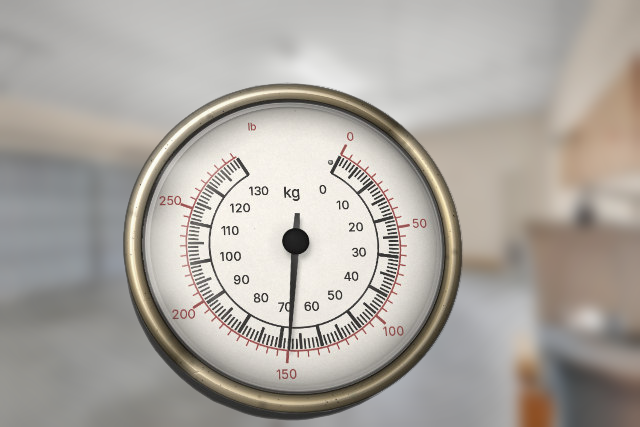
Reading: 68 kg
